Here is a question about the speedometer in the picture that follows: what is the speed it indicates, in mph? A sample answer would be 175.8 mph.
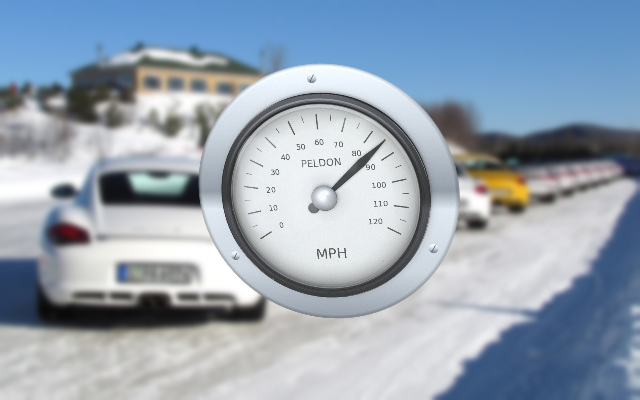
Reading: 85 mph
